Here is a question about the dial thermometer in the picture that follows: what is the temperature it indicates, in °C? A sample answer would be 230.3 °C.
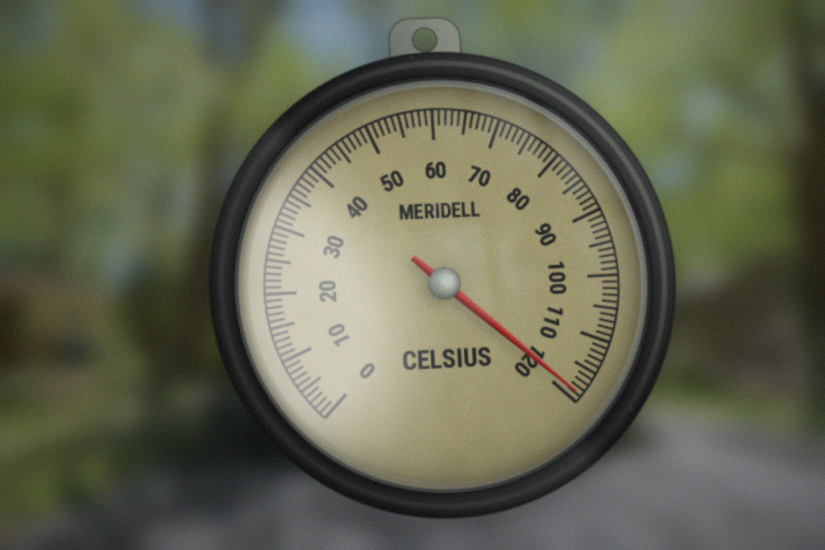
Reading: 119 °C
